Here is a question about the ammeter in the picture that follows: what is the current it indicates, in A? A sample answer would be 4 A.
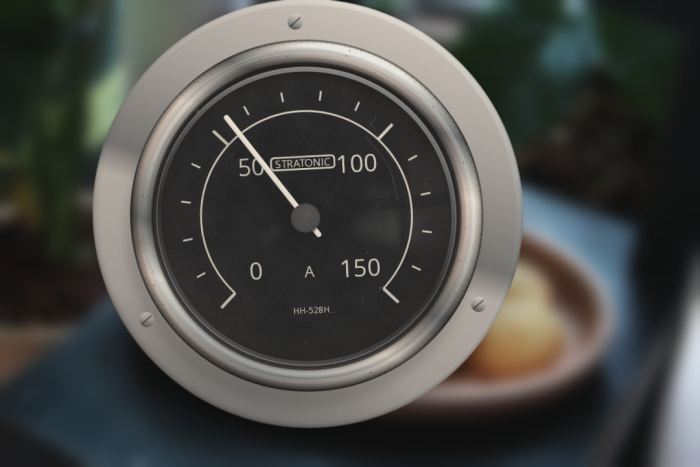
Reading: 55 A
